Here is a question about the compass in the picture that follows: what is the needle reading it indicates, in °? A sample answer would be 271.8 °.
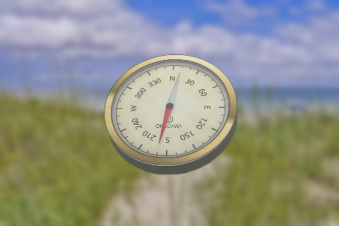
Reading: 190 °
